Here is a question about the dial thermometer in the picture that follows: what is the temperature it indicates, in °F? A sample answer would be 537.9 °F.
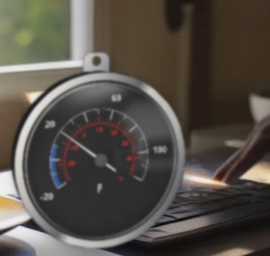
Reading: 20 °F
